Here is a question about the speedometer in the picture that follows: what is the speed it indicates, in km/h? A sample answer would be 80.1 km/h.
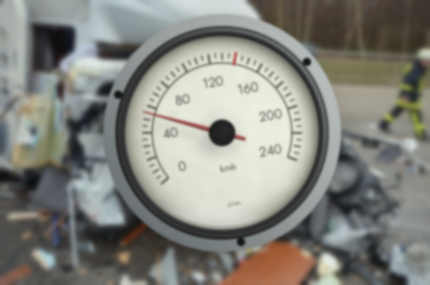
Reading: 55 km/h
